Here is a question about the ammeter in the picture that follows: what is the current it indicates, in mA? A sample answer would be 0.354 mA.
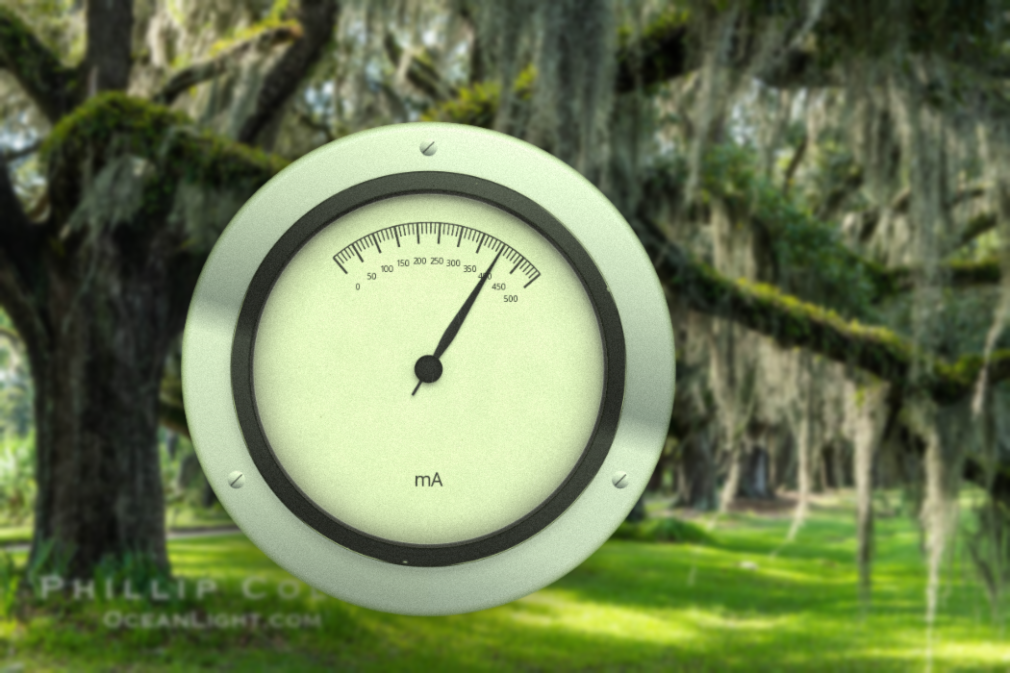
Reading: 400 mA
